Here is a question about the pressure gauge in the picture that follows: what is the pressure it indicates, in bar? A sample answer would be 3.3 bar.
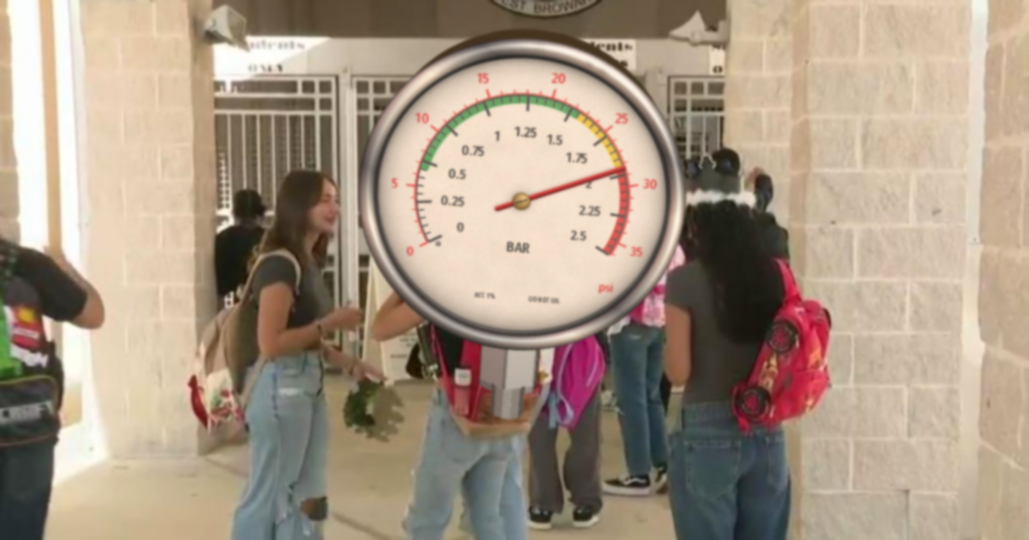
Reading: 1.95 bar
